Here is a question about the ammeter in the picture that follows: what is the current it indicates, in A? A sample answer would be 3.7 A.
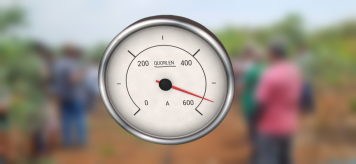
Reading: 550 A
